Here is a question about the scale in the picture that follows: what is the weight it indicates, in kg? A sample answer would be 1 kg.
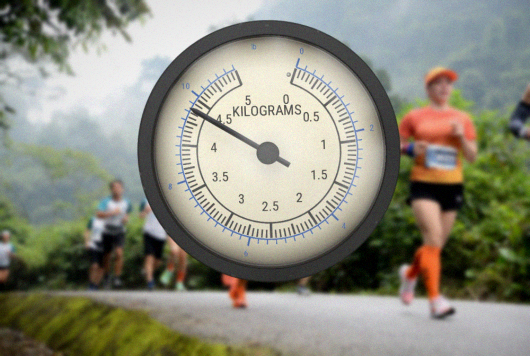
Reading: 4.4 kg
